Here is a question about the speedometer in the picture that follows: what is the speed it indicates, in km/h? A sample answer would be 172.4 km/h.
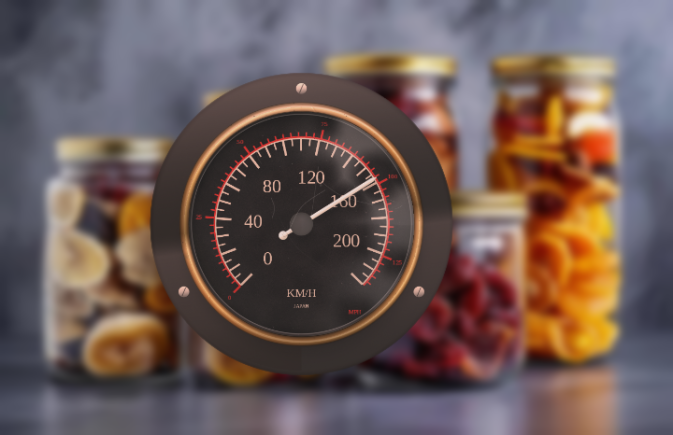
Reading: 157.5 km/h
